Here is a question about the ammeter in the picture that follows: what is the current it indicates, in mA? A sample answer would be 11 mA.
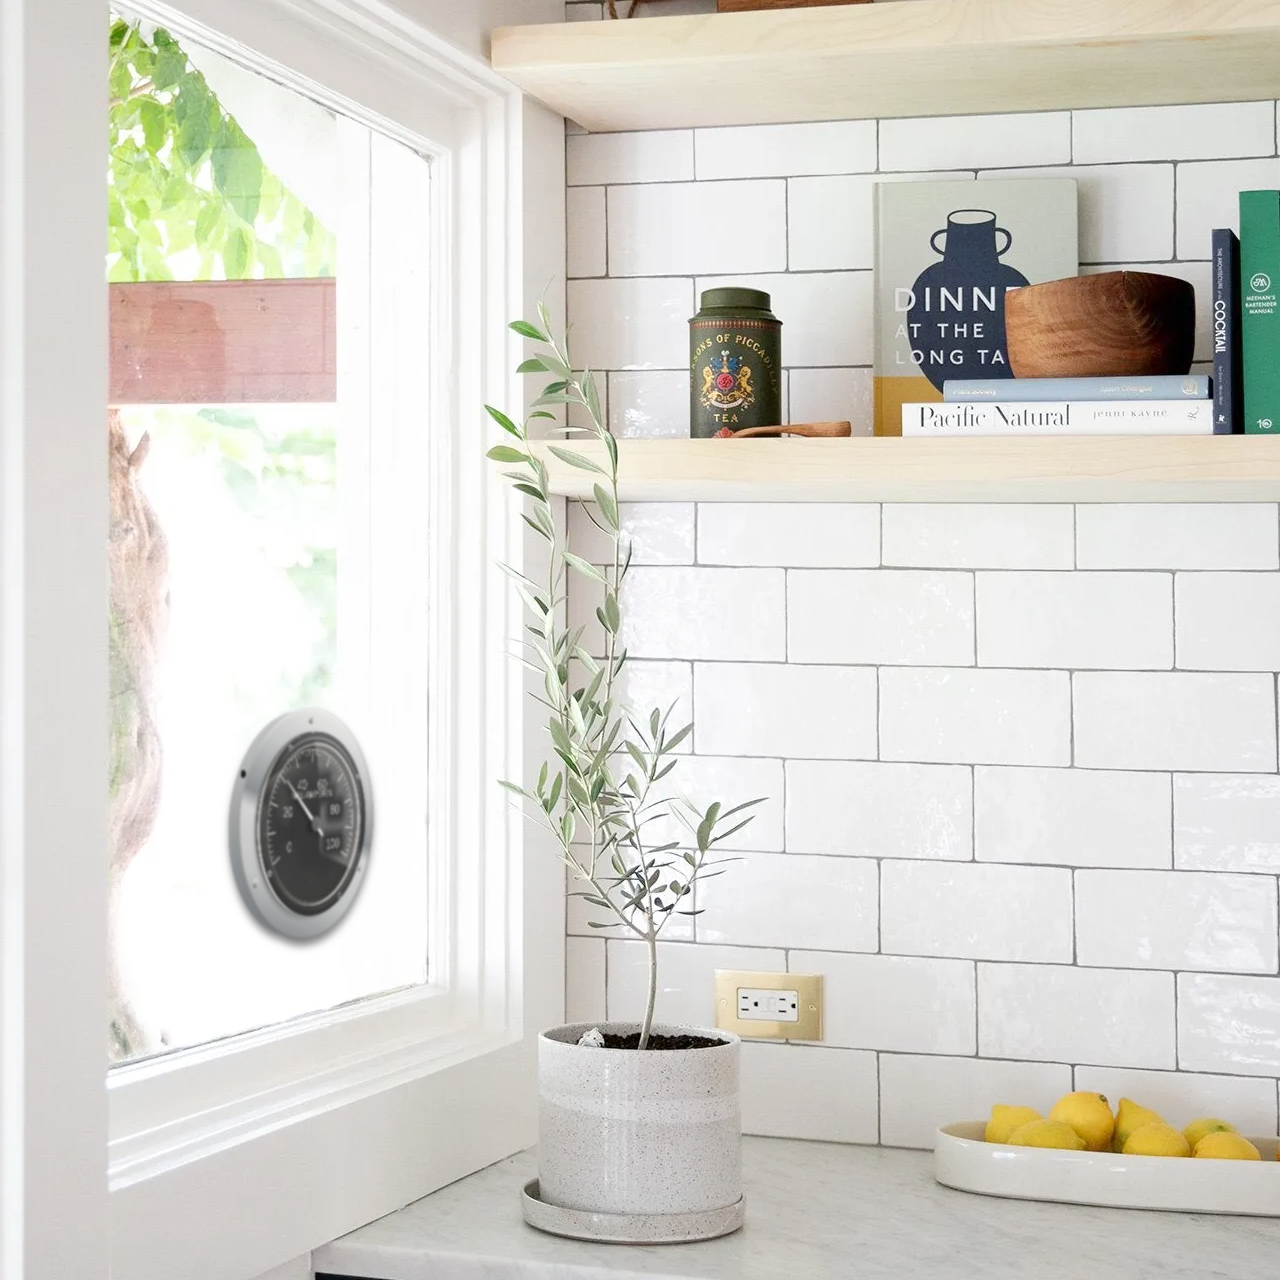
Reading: 30 mA
